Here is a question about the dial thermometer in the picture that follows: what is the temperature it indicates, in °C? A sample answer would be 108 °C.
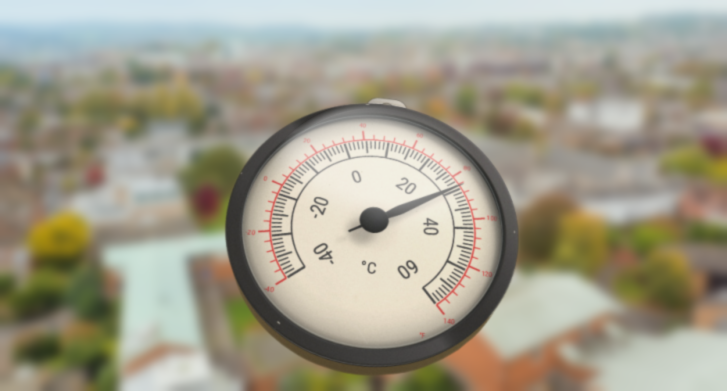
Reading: 30 °C
